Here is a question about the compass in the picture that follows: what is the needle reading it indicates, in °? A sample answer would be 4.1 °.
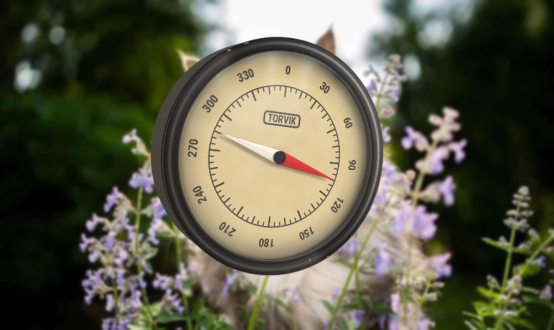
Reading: 105 °
